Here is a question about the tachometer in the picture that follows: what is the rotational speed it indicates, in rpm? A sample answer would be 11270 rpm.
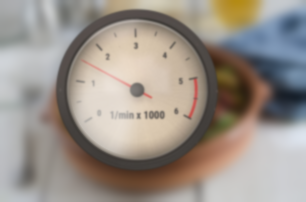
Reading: 1500 rpm
